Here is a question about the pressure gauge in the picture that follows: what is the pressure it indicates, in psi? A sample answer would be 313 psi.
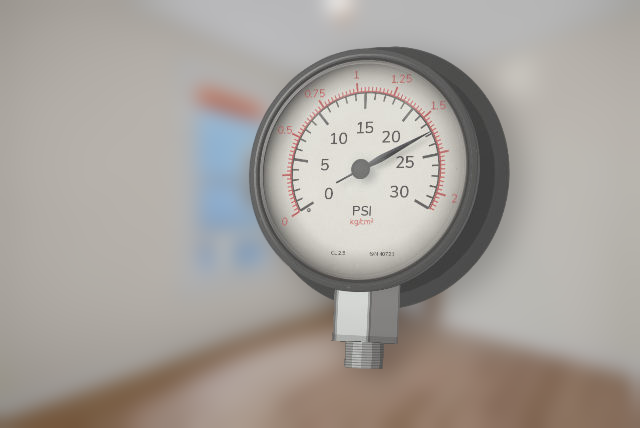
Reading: 23 psi
